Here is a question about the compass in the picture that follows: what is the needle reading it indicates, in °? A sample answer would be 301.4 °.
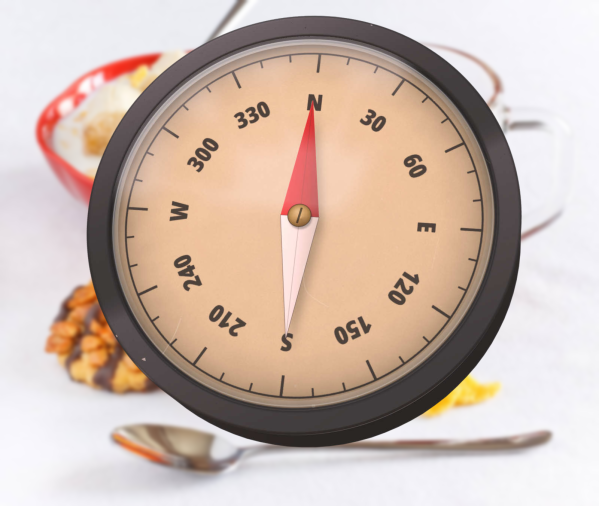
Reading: 0 °
